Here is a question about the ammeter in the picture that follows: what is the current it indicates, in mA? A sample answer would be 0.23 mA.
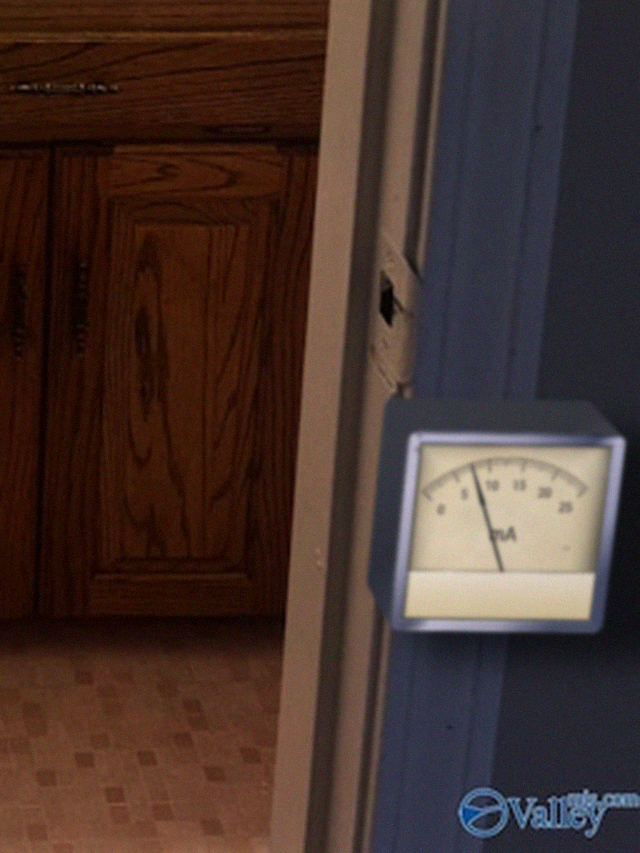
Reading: 7.5 mA
